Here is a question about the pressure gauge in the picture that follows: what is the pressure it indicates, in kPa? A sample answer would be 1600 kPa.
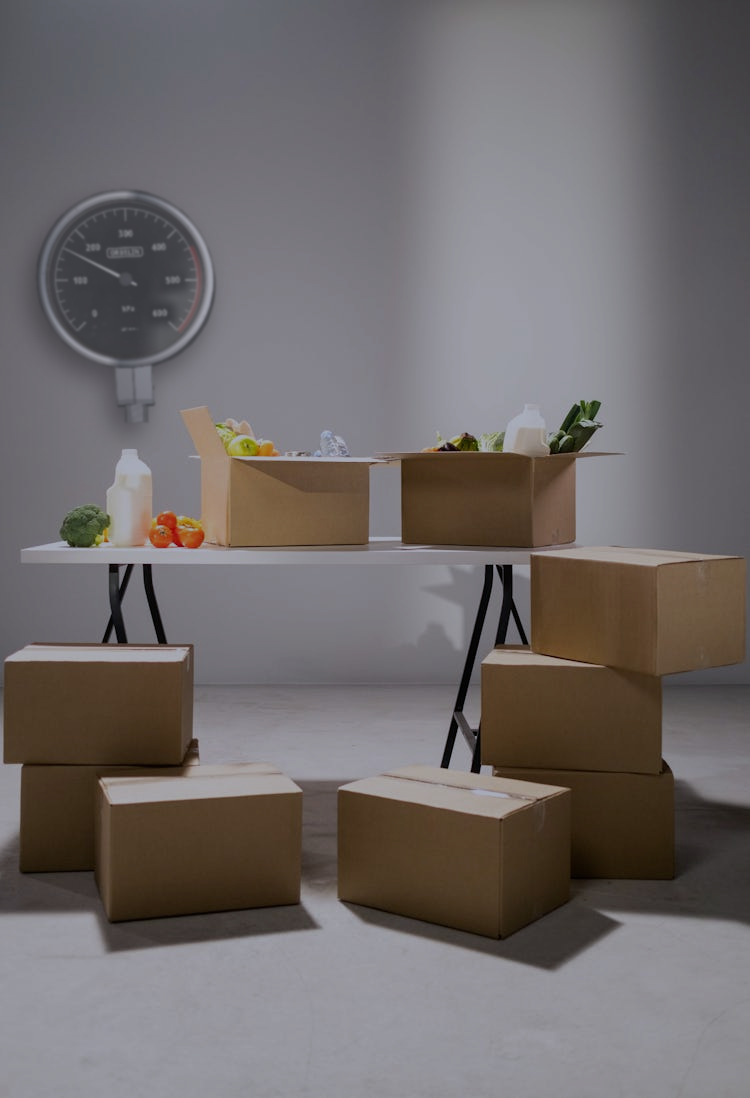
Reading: 160 kPa
